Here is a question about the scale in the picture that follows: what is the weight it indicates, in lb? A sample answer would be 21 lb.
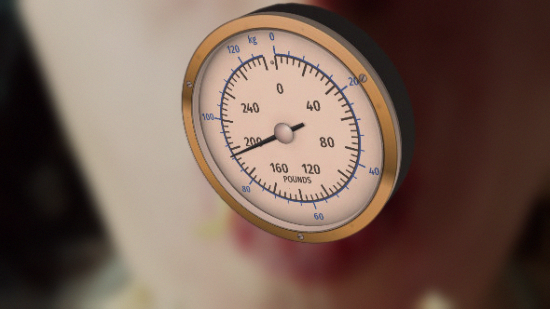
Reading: 196 lb
